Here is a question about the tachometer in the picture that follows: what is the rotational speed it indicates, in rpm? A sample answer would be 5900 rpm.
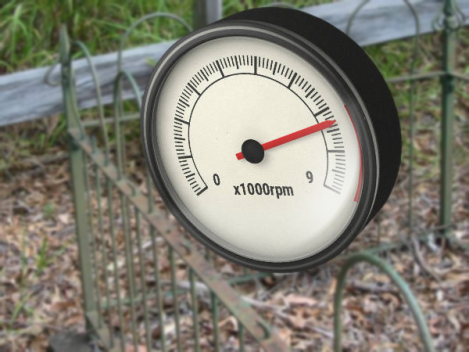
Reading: 7300 rpm
